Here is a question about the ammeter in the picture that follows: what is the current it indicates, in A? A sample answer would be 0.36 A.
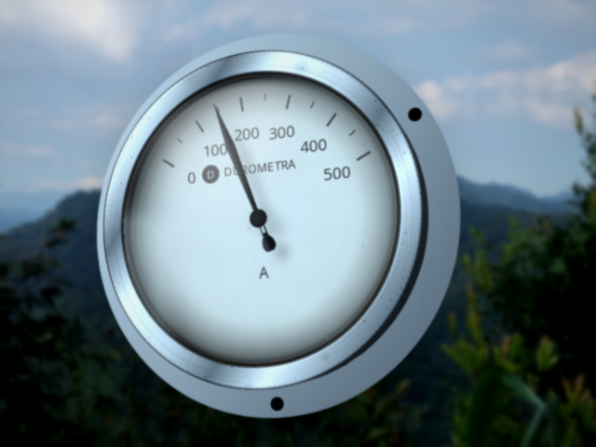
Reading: 150 A
